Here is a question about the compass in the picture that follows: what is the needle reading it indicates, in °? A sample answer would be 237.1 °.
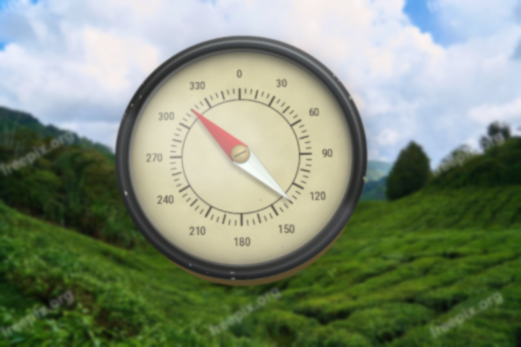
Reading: 315 °
